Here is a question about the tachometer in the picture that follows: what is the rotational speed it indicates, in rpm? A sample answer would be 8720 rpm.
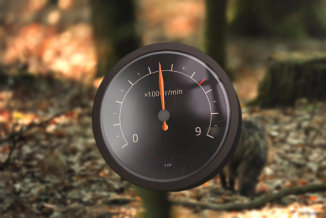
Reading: 4500 rpm
